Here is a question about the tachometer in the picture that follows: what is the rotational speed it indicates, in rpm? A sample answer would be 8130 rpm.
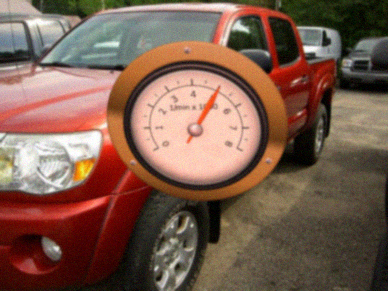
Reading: 5000 rpm
